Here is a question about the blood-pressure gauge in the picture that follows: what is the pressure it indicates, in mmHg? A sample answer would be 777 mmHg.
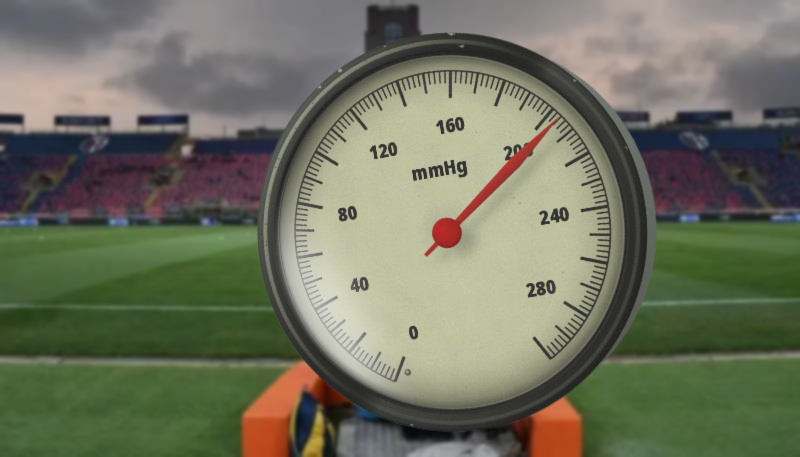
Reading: 204 mmHg
